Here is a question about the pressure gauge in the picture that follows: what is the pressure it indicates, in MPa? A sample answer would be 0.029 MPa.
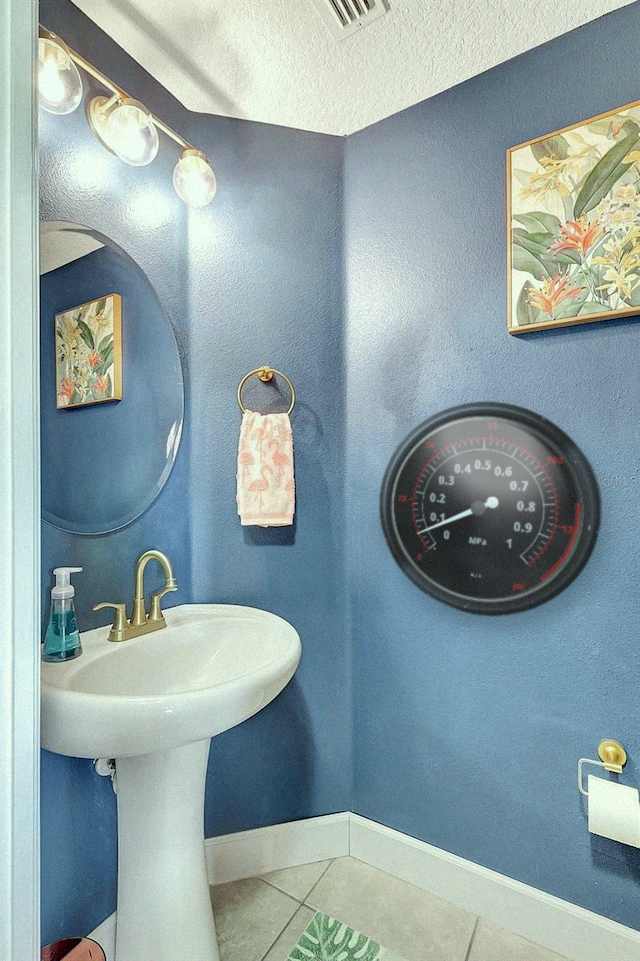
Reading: 0.06 MPa
